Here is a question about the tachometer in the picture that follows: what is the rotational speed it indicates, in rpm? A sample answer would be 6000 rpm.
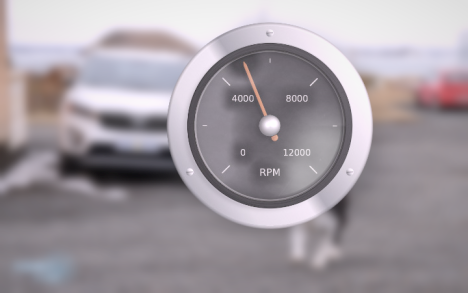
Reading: 5000 rpm
